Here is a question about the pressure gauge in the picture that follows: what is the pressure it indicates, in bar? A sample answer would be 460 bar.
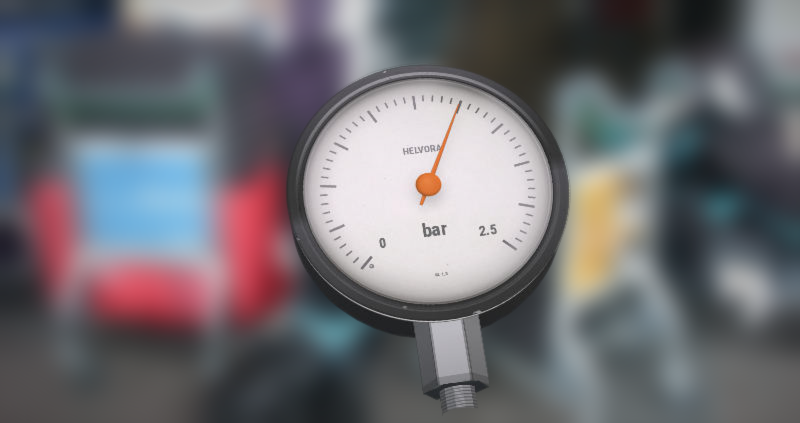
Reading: 1.5 bar
